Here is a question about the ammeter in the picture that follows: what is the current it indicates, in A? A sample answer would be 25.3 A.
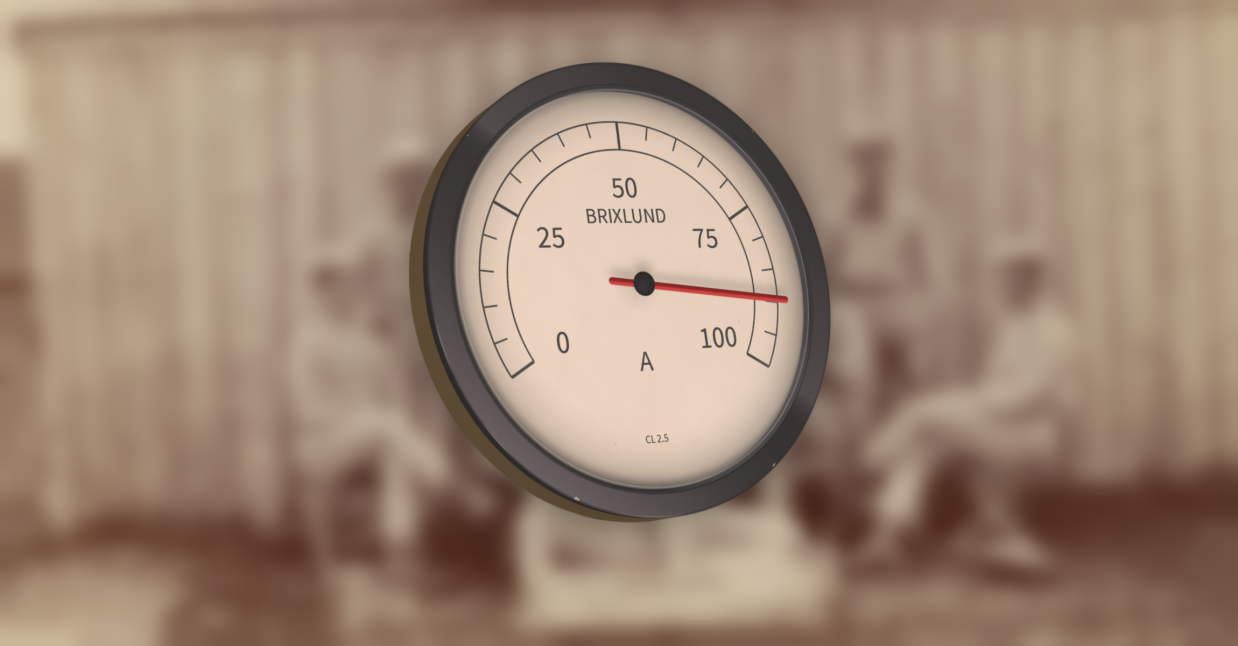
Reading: 90 A
